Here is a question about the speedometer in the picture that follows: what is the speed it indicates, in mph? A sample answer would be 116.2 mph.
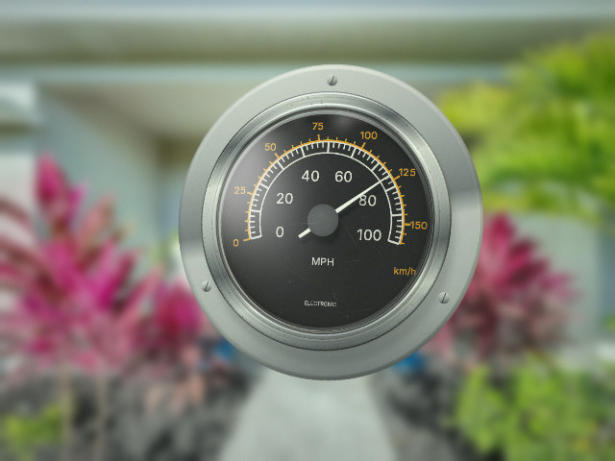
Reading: 76 mph
